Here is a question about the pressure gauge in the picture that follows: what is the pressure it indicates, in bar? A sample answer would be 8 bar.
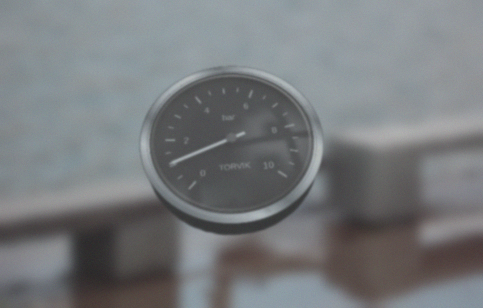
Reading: 1 bar
